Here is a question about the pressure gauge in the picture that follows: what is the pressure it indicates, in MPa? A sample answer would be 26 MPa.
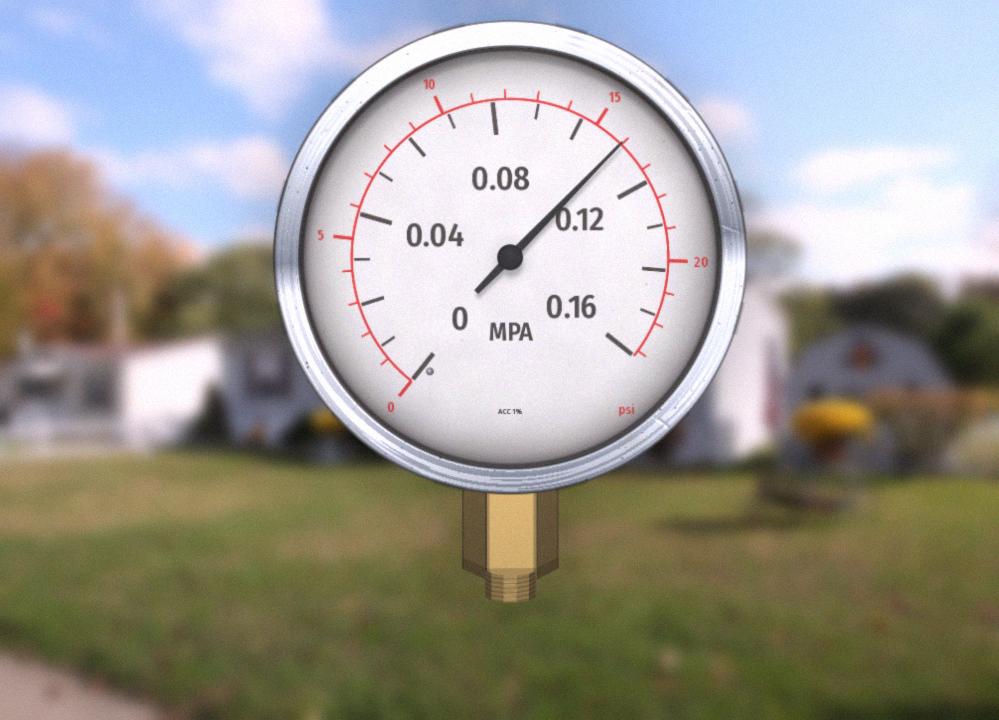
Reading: 0.11 MPa
